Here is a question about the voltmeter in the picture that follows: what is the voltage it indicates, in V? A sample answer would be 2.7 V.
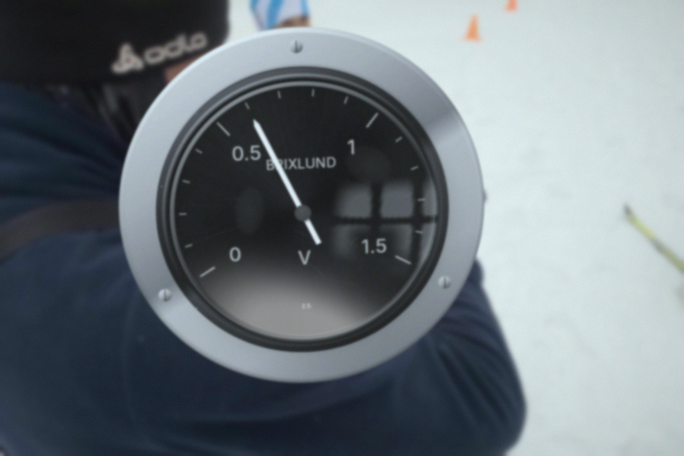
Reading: 0.6 V
